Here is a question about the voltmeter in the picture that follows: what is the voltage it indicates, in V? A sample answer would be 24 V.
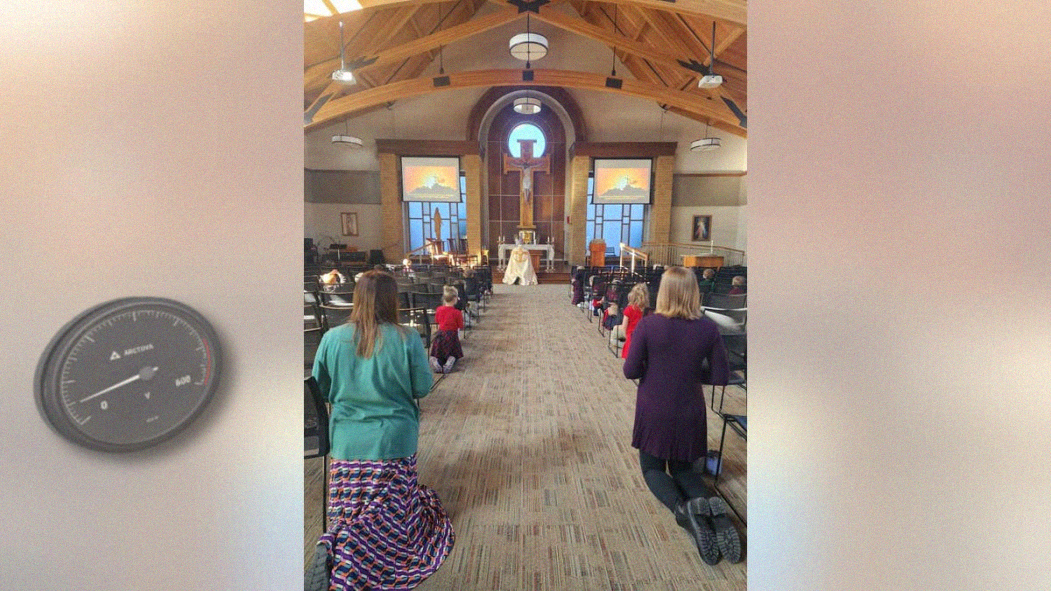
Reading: 50 V
